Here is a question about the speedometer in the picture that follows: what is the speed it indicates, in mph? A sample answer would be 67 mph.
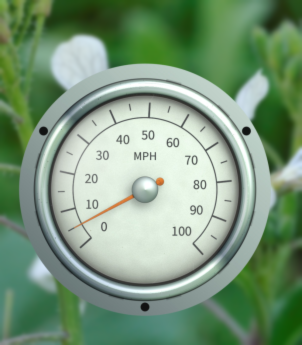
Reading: 5 mph
